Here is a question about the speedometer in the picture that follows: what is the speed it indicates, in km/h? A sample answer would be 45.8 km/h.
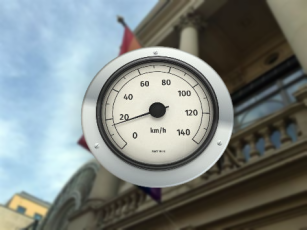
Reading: 15 km/h
